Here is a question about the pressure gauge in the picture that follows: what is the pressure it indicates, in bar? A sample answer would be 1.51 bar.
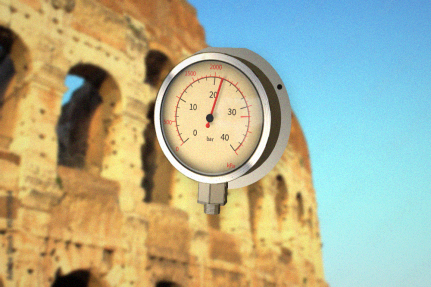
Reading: 22 bar
